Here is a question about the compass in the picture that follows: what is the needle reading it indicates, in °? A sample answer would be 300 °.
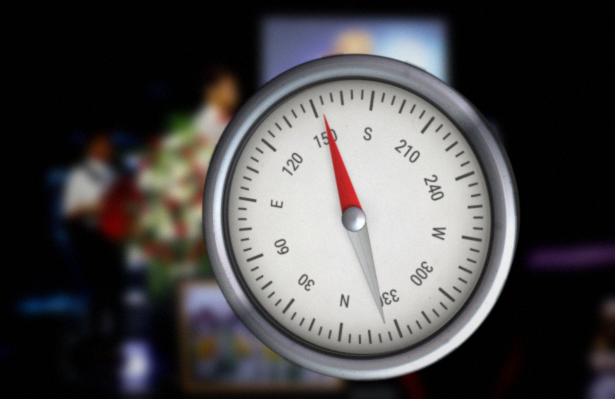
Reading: 155 °
